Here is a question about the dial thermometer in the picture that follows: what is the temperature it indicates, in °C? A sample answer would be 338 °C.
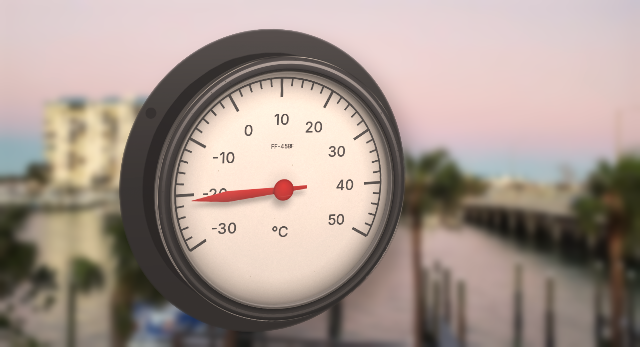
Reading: -21 °C
